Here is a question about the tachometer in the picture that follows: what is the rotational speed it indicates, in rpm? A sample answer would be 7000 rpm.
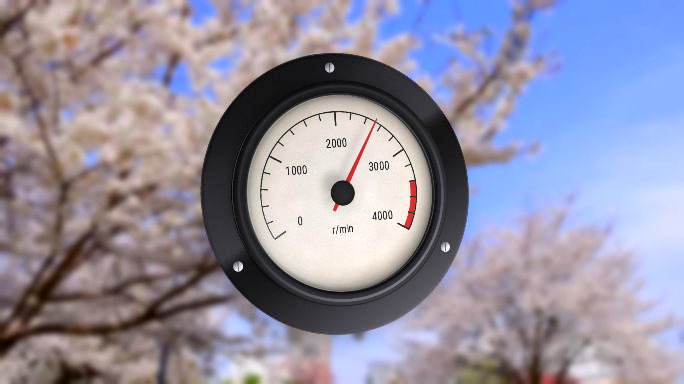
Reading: 2500 rpm
